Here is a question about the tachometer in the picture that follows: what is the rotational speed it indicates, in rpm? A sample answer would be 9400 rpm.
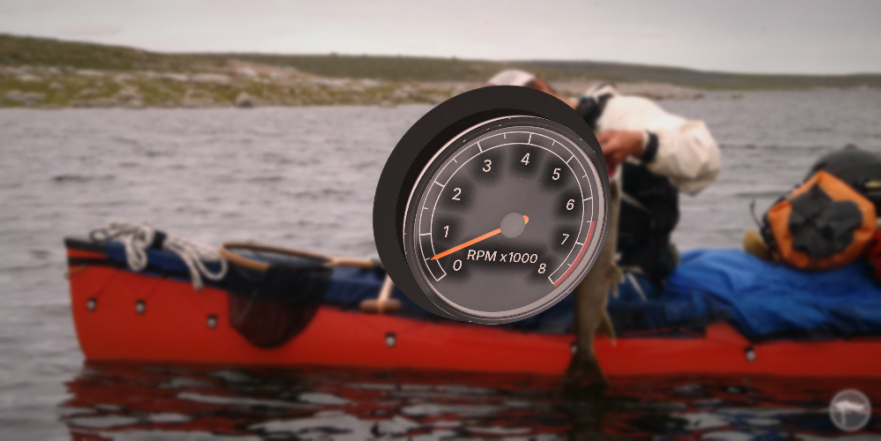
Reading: 500 rpm
